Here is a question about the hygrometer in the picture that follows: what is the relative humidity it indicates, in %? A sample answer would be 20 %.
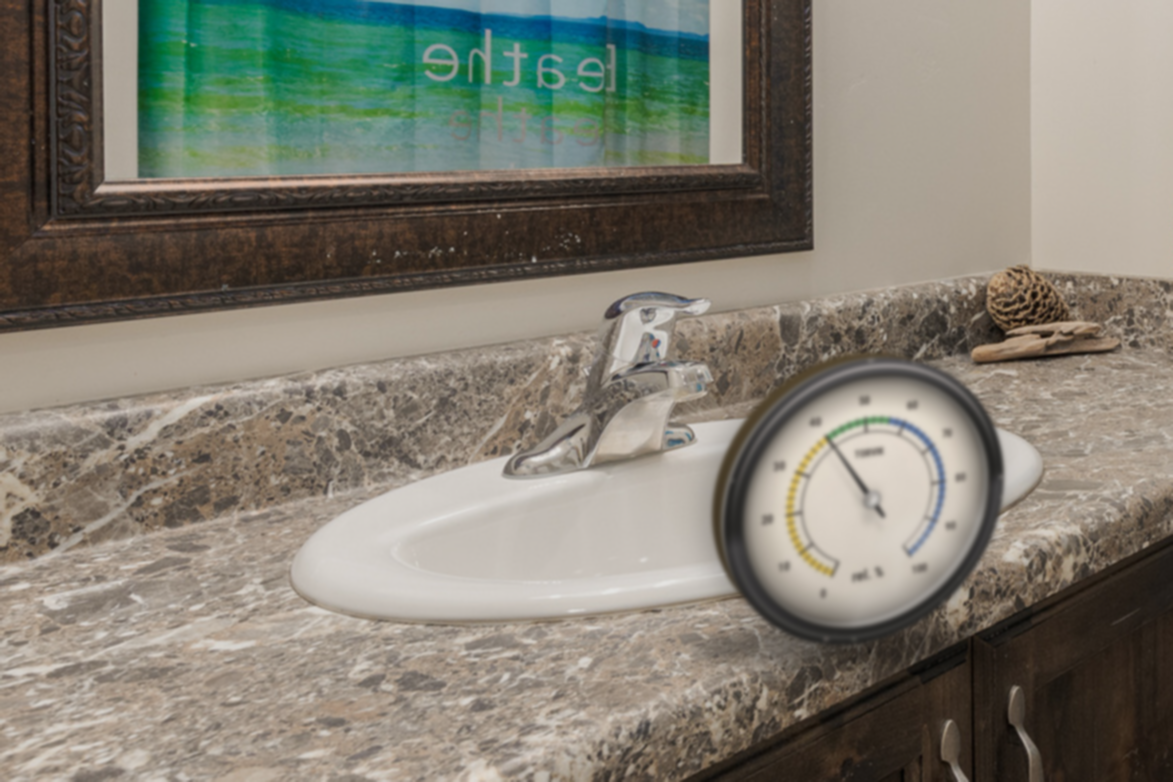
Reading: 40 %
